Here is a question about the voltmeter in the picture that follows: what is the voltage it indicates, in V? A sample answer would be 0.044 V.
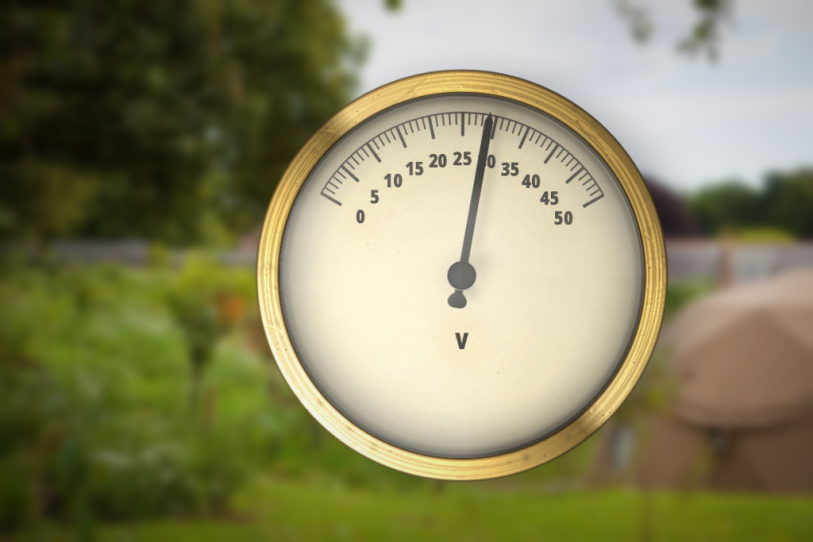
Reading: 29 V
